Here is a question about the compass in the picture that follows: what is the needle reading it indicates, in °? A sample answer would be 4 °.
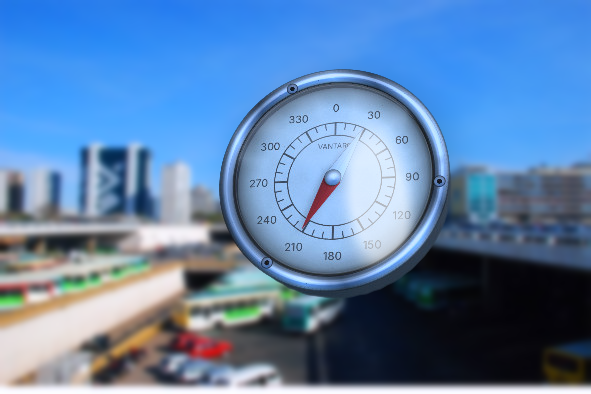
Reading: 210 °
